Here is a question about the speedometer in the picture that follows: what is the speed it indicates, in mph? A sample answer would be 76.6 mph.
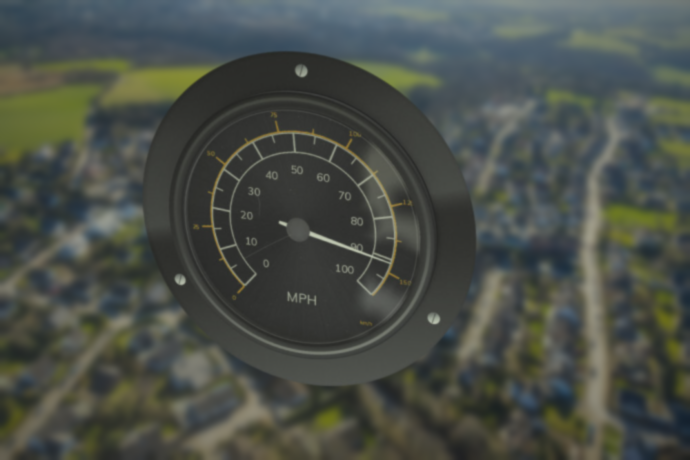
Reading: 90 mph
